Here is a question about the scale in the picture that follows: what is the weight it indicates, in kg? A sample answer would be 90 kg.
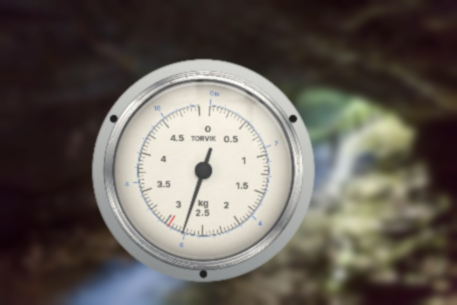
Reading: 2.75 kg
